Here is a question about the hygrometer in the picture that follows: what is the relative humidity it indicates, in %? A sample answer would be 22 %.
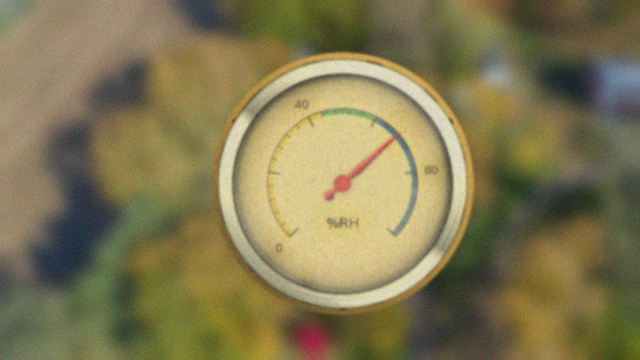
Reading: 68 %
